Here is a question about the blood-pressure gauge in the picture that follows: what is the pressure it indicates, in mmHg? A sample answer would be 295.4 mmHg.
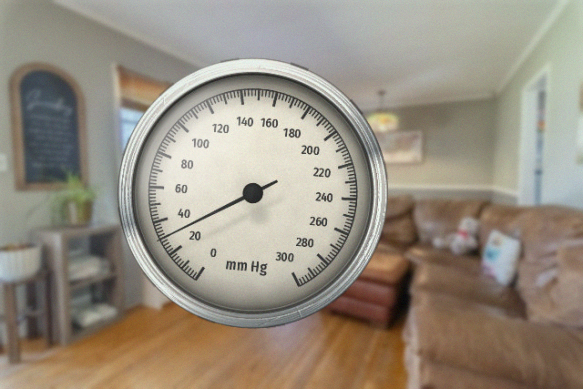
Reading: 30 mmHg
